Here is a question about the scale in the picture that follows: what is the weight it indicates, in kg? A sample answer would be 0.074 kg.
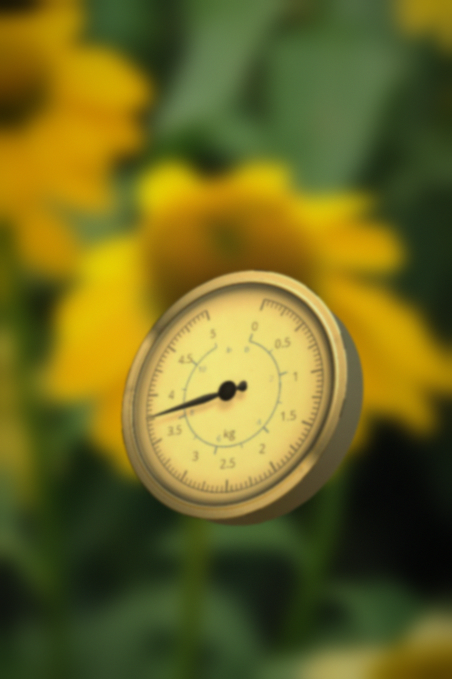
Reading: 3.75 kg
